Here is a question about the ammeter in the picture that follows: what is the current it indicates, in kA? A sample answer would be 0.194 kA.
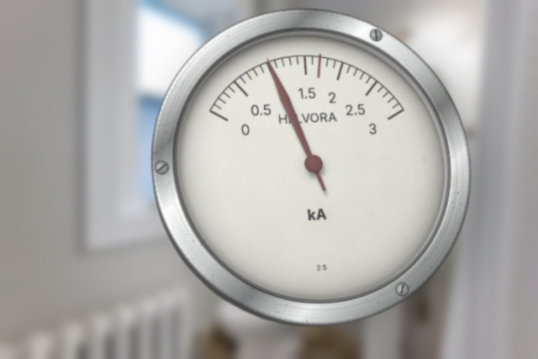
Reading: 1 kA
